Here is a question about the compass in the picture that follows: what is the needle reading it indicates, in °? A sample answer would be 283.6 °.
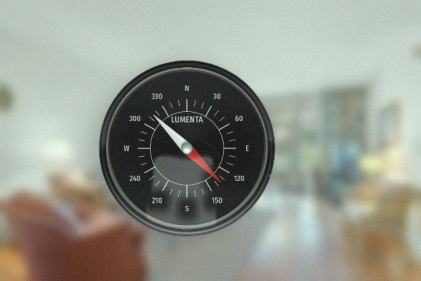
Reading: 135 °
